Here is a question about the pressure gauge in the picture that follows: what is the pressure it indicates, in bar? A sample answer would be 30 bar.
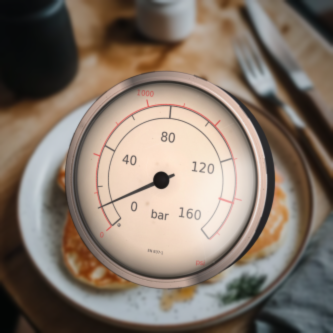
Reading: 10 bar
